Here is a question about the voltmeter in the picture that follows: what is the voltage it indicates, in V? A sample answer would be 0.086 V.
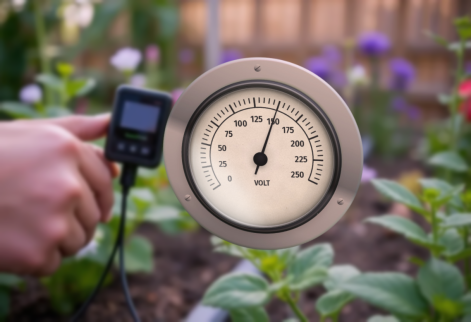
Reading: 150 V
